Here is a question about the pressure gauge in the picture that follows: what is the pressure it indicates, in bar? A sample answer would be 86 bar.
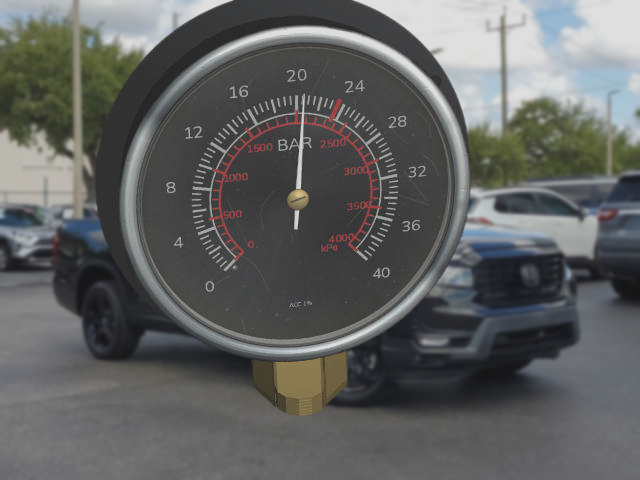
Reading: 20.5 bar
